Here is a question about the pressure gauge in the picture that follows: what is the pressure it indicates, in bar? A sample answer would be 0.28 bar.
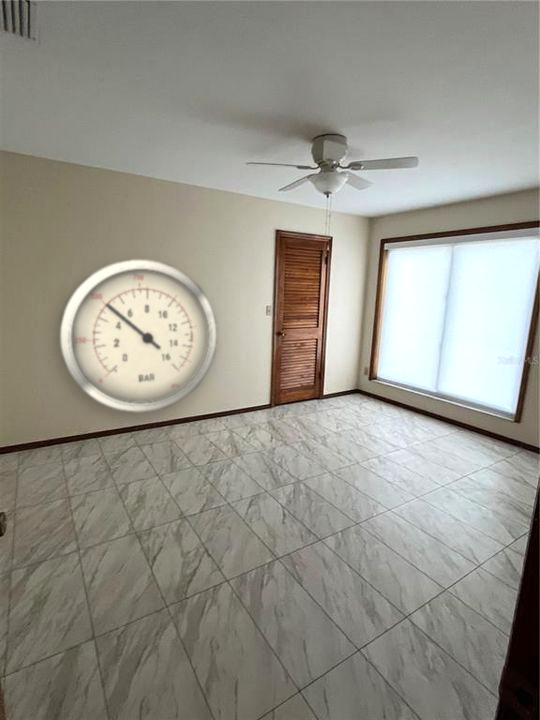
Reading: 5 bar
